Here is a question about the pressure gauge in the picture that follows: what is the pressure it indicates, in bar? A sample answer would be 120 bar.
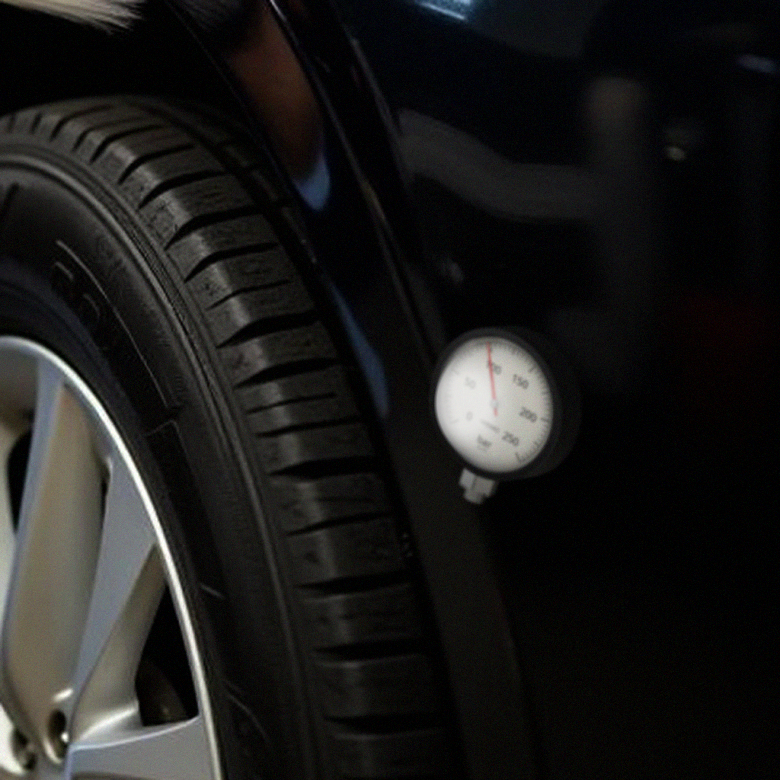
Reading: 100 bar
